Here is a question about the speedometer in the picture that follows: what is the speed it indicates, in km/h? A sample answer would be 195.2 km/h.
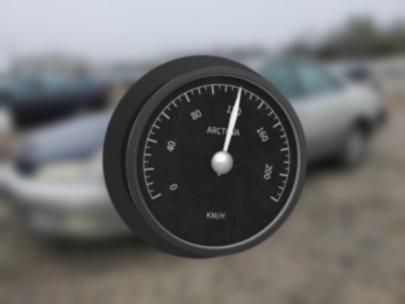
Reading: 120 km/h
